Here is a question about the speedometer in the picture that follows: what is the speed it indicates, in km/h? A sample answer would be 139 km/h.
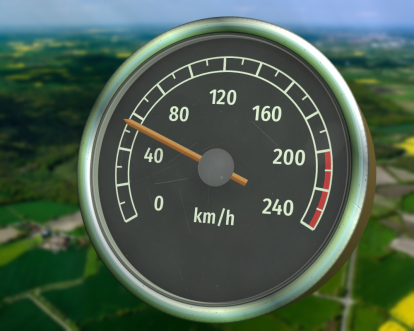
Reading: 55 km/h
